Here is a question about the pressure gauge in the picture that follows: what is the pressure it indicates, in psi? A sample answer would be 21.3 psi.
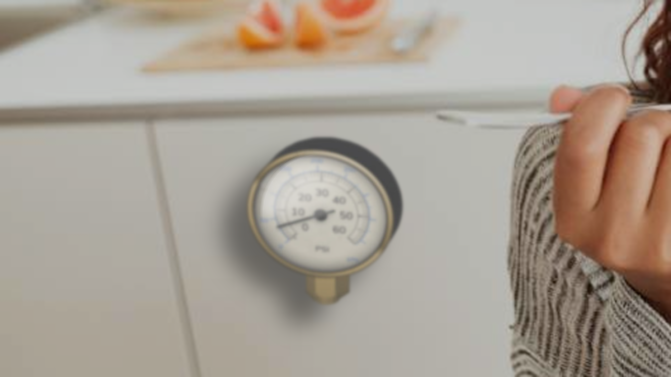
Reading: 5 psi
